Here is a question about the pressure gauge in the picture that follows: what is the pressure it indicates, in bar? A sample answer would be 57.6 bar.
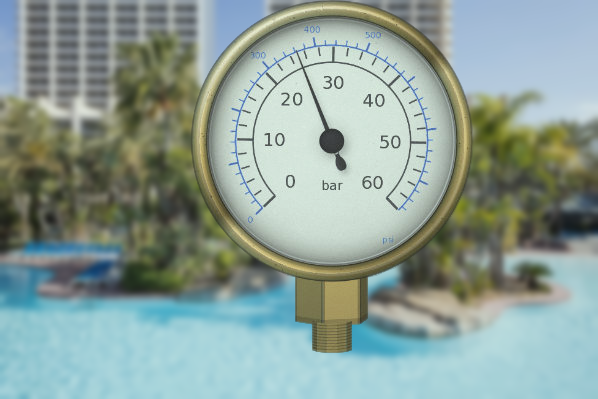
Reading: 25 bar
